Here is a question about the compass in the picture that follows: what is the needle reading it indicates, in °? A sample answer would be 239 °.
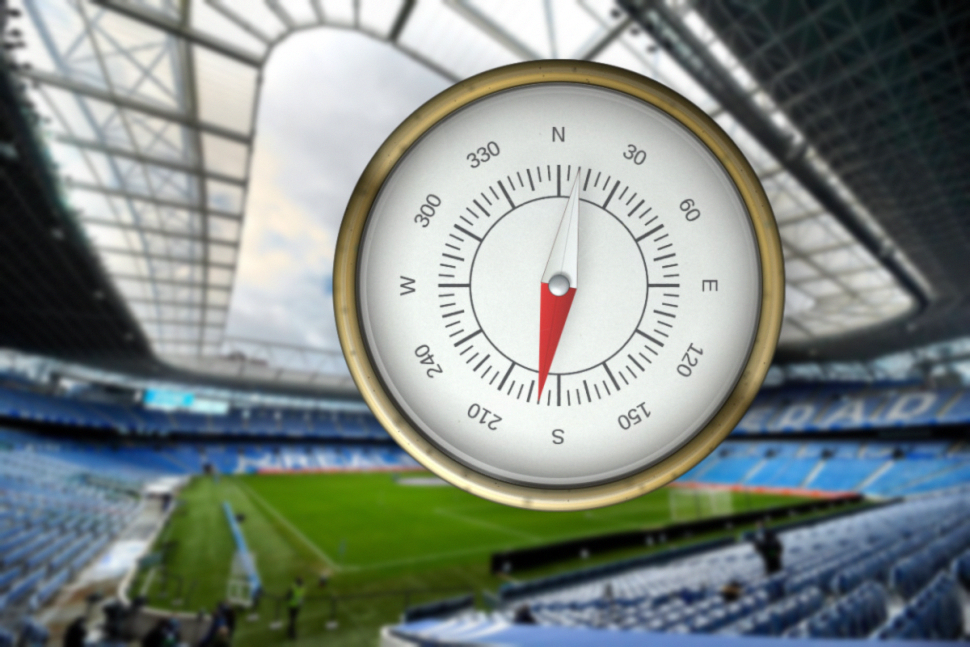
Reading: 190 °
